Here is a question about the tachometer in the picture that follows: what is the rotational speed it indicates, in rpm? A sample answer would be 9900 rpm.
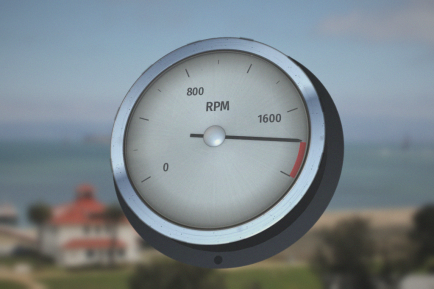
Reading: 1800 rpm
